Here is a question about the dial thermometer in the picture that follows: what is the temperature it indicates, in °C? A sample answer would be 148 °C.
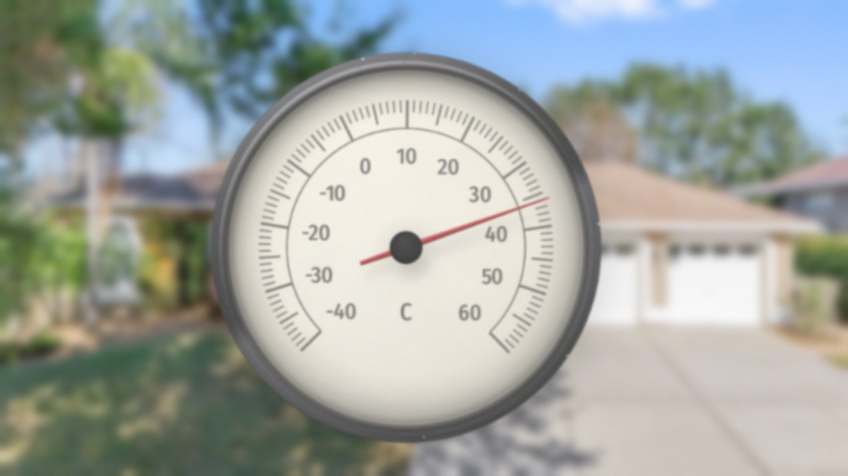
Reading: 36 °C
